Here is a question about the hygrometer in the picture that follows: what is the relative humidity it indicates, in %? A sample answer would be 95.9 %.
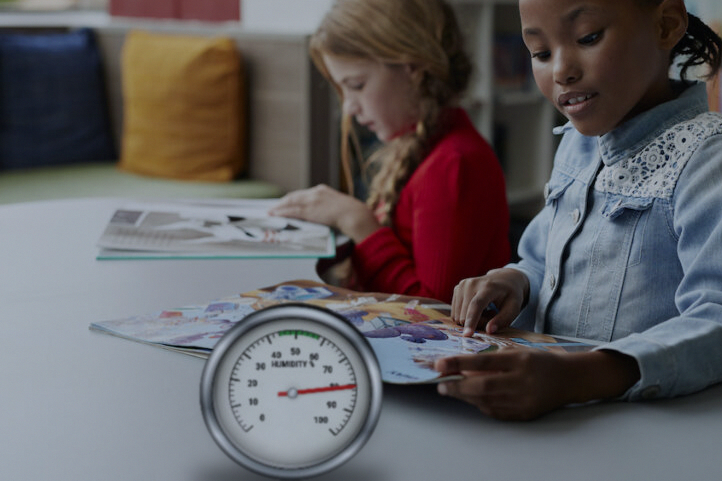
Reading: 80 %
